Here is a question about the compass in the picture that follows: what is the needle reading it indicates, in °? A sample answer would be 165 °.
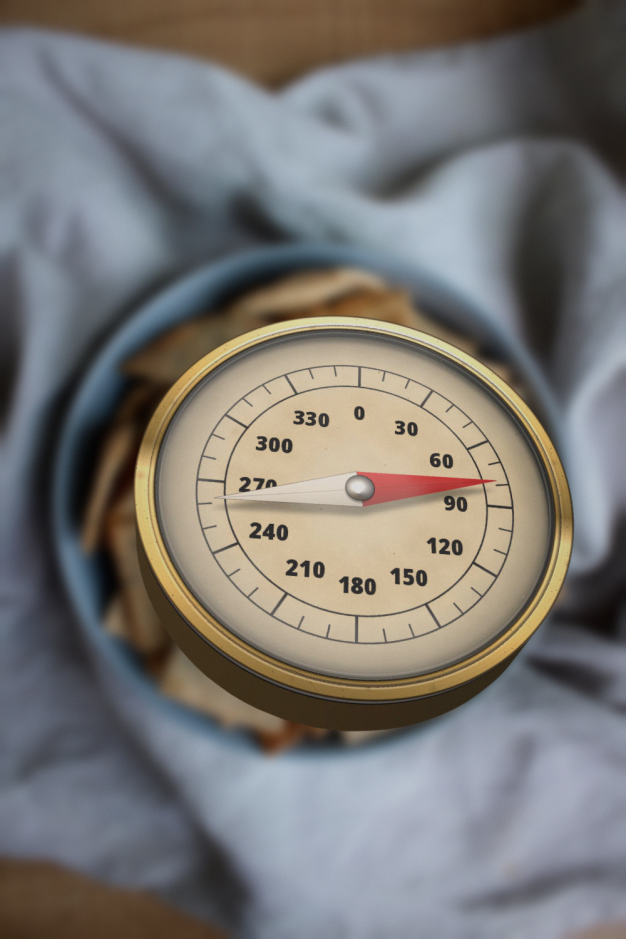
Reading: 80 °
